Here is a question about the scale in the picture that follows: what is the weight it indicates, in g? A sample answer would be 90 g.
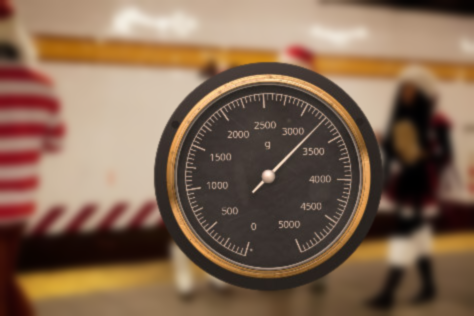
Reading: 3250 g
